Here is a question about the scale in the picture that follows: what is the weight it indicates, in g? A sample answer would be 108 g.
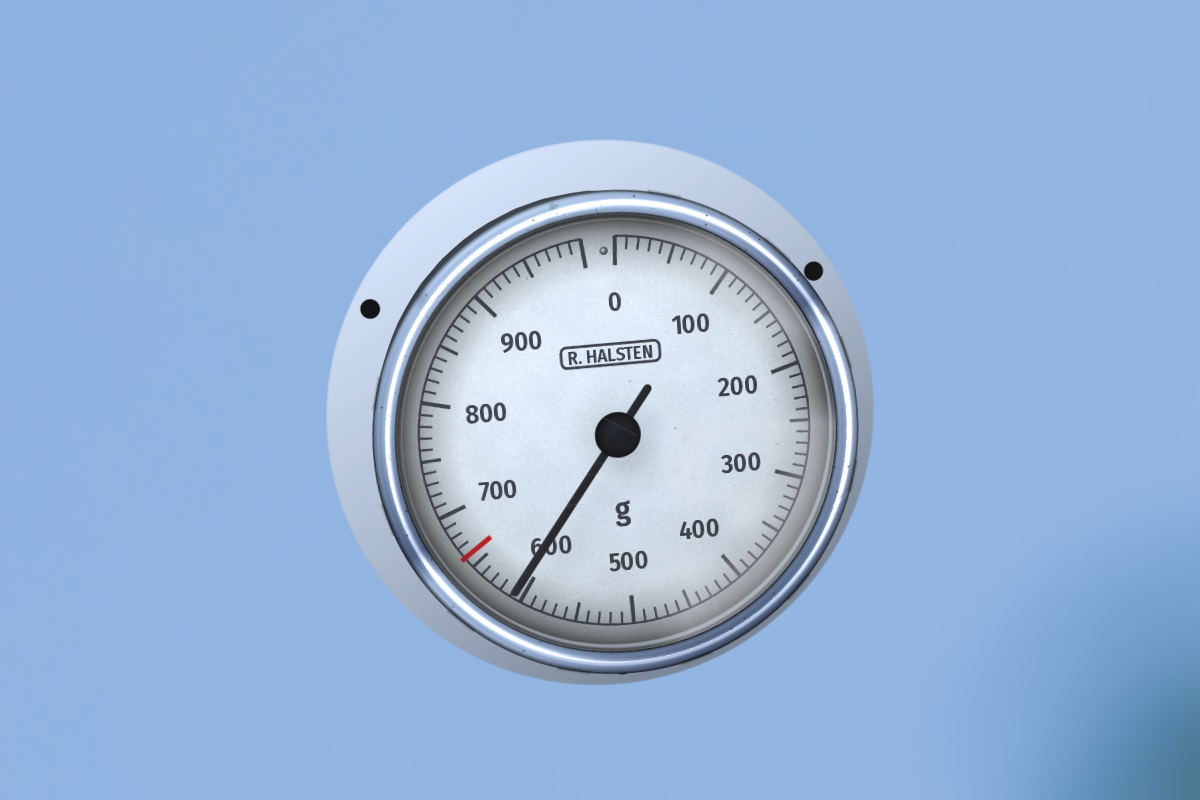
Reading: 610 g
